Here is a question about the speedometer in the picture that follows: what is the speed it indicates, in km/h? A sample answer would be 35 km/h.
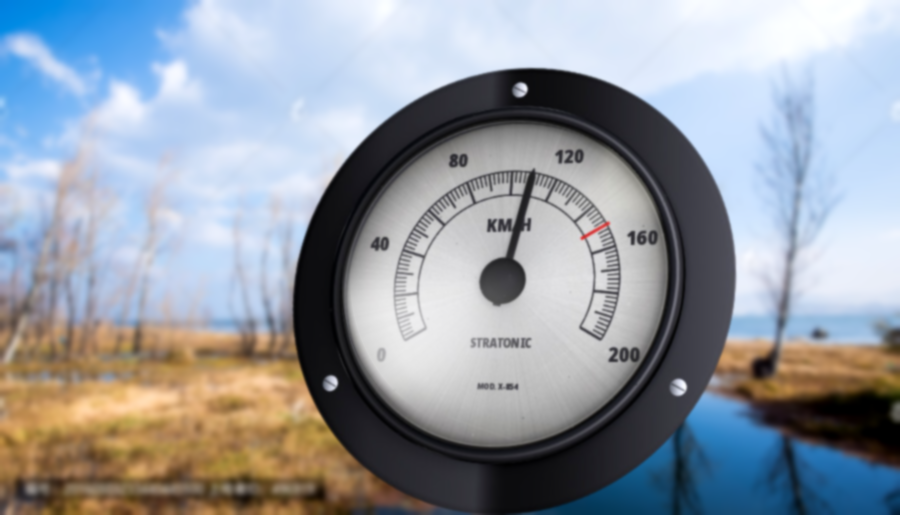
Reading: 110 km/h
